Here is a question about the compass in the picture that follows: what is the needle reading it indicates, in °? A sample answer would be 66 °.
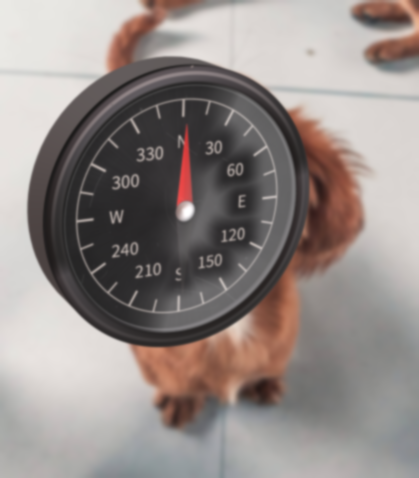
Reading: 0 °
